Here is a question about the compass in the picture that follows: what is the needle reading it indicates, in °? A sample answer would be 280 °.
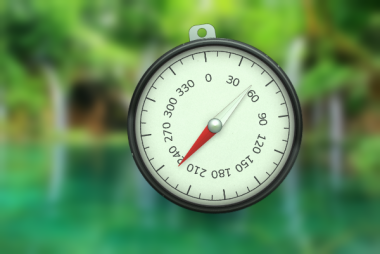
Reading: 230 °
